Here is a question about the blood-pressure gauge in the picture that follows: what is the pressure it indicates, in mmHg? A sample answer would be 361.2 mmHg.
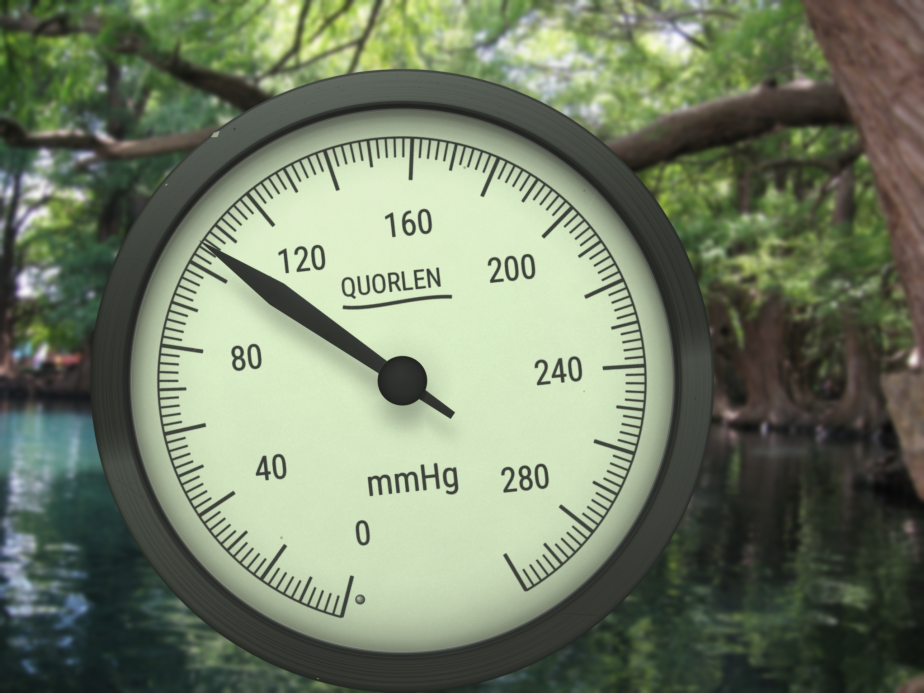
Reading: 105 mmHg
